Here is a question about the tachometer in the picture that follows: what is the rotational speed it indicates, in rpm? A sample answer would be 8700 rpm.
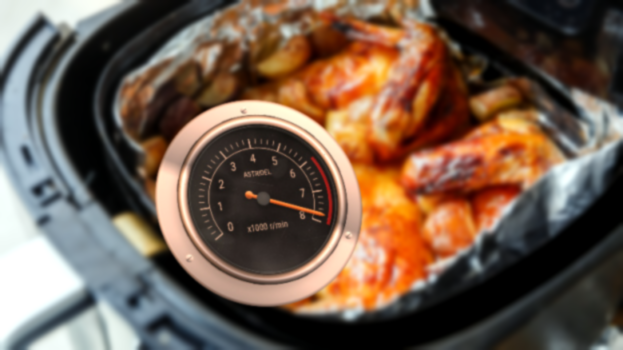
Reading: 7800 rpm
